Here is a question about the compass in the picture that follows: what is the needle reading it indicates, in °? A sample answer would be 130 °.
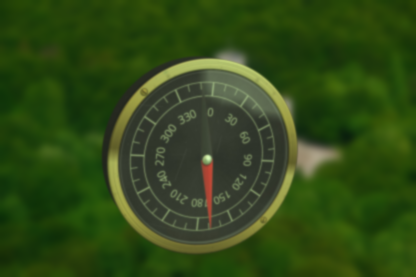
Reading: 170 °
